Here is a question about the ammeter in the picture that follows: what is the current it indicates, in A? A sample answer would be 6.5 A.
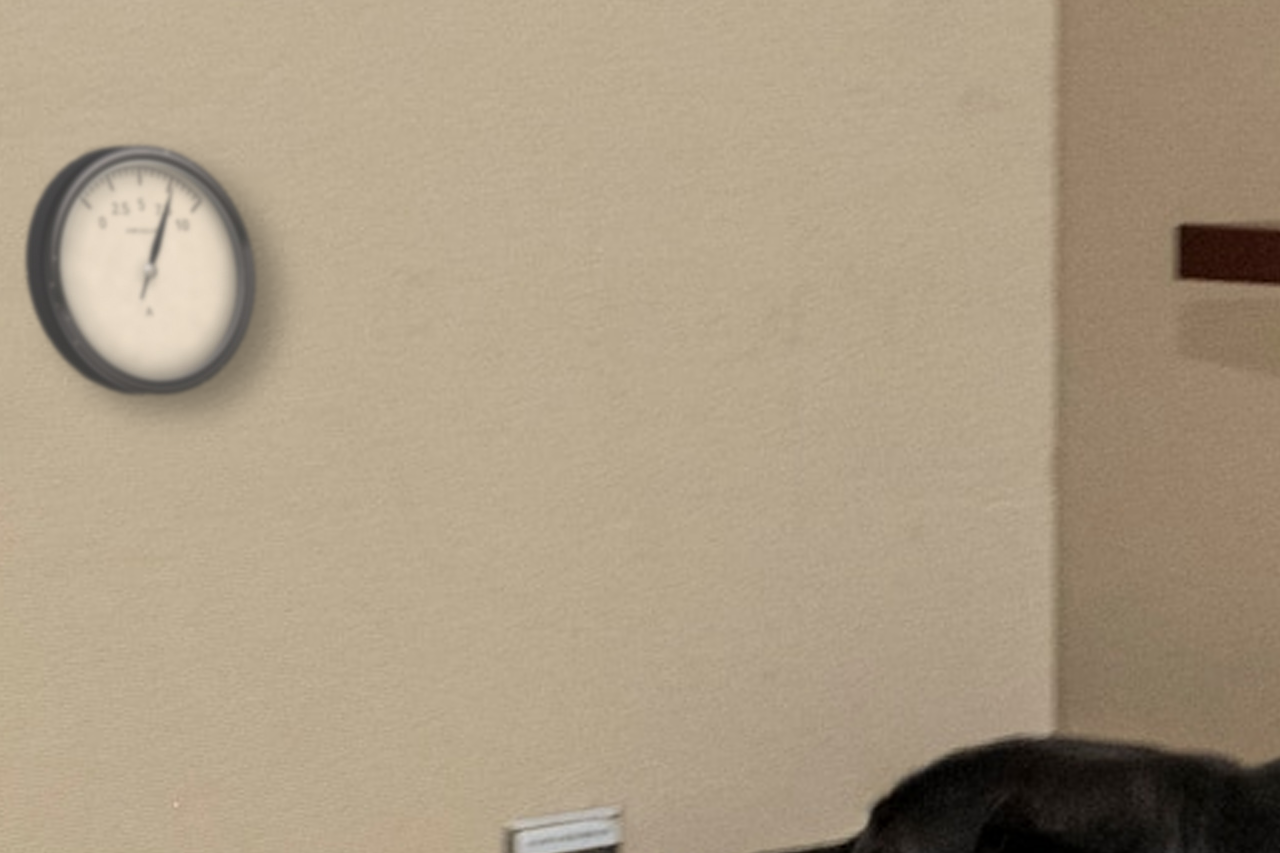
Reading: 7.5 A
